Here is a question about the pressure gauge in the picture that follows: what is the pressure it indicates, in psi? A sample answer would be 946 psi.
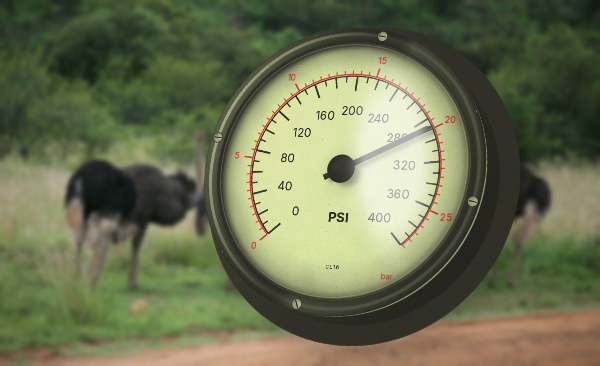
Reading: 290 psi
